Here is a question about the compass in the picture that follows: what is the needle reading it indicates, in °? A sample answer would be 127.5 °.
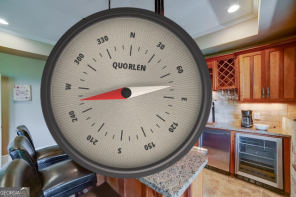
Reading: 255 °
